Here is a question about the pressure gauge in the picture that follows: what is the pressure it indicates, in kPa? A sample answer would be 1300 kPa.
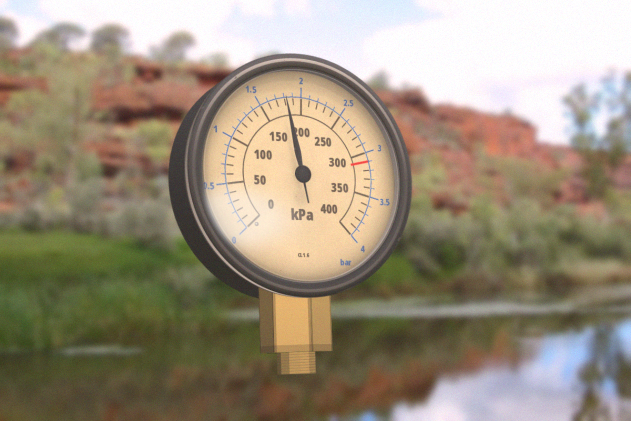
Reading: 180 kPa
